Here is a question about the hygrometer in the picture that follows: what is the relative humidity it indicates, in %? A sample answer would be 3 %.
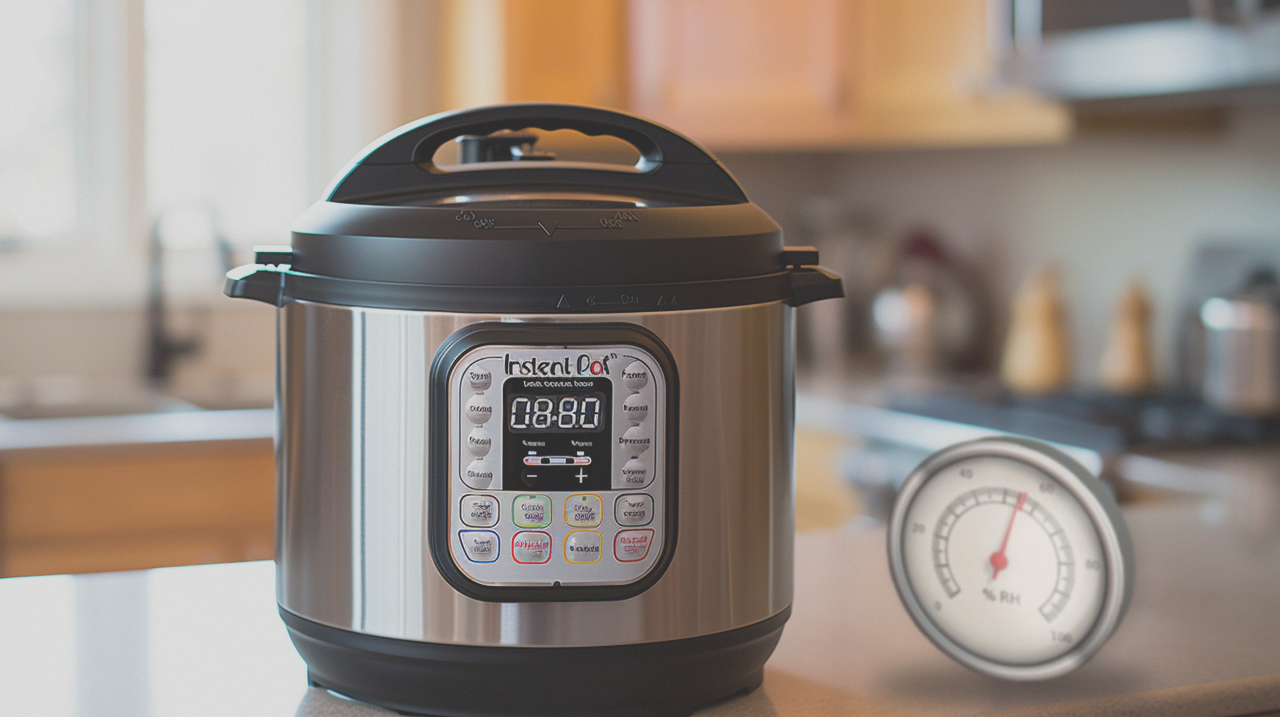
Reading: 55 %
